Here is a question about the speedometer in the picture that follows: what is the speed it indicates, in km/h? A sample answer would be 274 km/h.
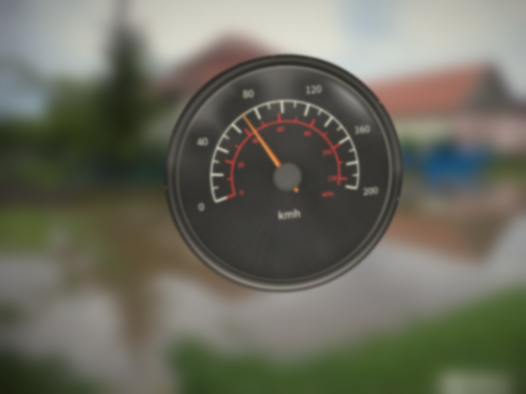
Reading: 70 km/h
